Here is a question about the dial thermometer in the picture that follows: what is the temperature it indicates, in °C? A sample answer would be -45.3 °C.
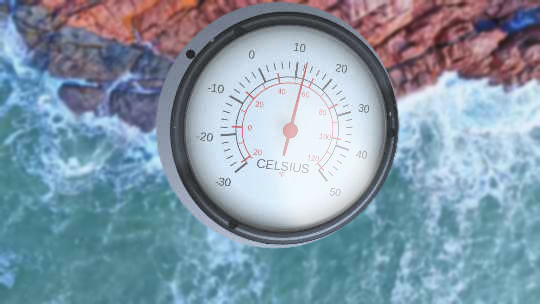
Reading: 12 °C
